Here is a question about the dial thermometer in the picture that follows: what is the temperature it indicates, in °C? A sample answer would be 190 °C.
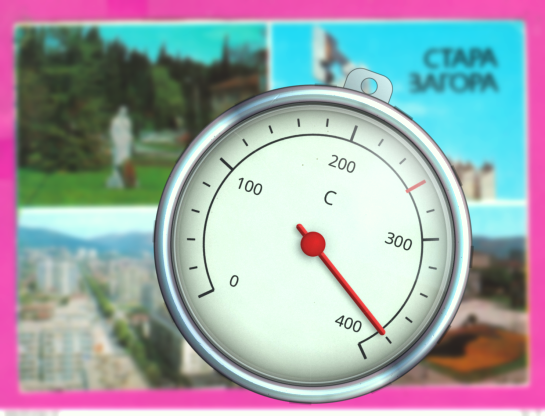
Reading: 380 °C
